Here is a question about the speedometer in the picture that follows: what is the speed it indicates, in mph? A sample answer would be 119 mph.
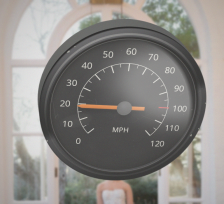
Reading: 20 mph
